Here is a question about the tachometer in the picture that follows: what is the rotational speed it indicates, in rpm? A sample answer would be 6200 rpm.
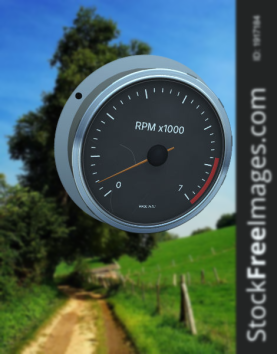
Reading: 400 rpm
